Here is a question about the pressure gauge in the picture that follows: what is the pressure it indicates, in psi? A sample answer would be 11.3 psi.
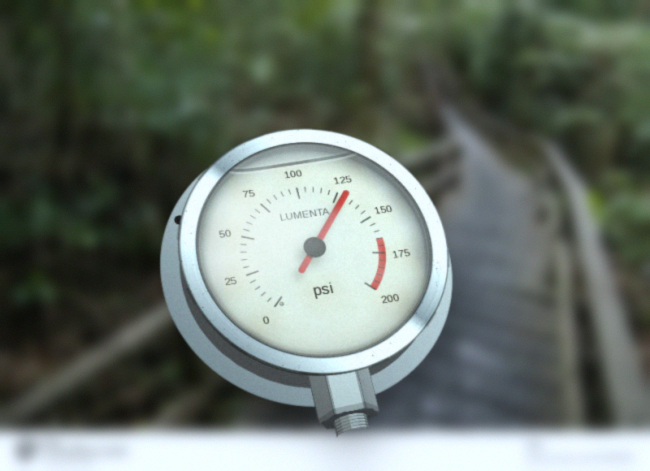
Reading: 130 psi
